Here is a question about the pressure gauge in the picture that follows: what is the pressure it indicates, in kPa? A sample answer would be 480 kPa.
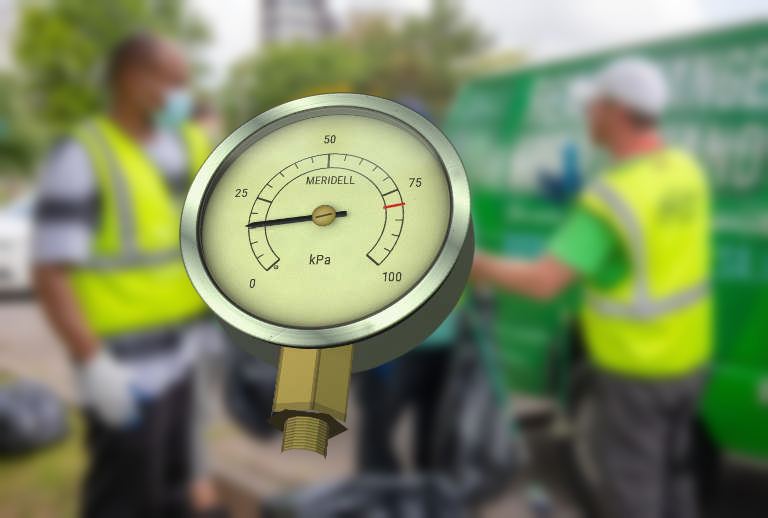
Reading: 15 kPa
